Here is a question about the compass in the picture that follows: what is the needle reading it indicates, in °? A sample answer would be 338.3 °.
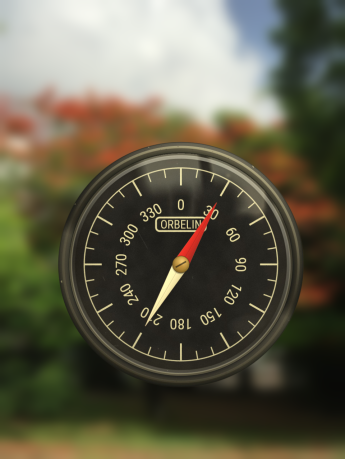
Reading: 30 °
